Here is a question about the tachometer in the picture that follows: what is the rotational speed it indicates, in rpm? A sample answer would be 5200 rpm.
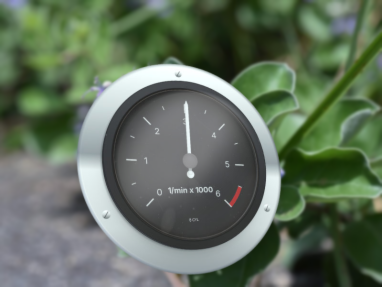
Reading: 3000 rpm
